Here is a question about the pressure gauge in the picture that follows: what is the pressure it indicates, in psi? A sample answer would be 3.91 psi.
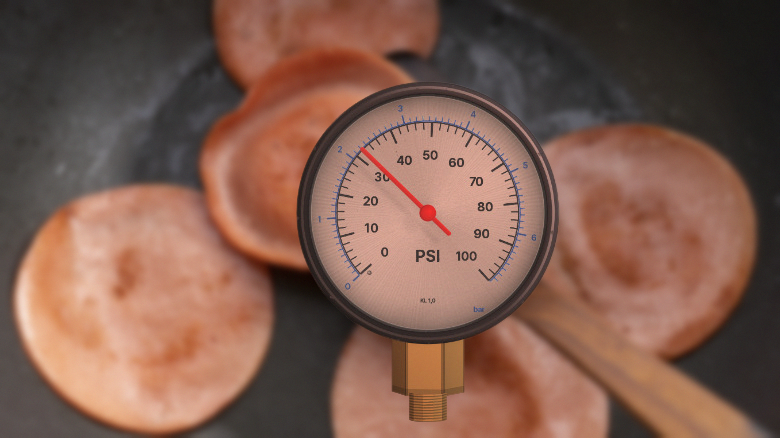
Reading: 32 psi
